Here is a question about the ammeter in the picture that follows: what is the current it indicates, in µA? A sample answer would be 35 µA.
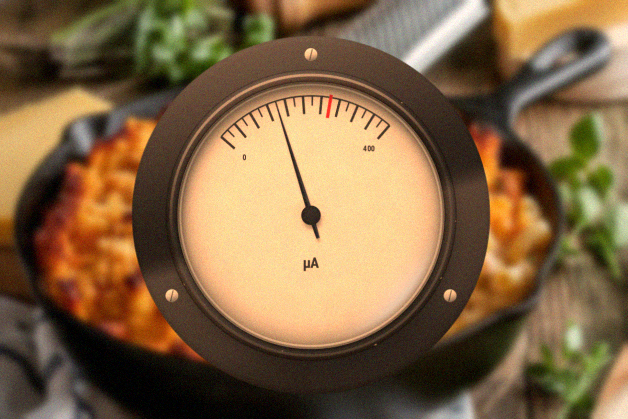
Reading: 140 µA
